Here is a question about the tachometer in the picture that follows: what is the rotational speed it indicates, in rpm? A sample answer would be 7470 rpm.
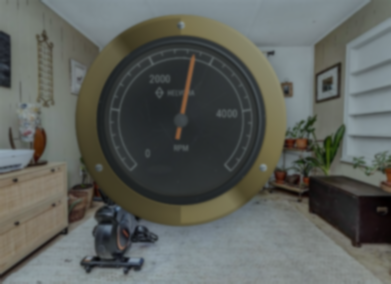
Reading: 2700 rpm
